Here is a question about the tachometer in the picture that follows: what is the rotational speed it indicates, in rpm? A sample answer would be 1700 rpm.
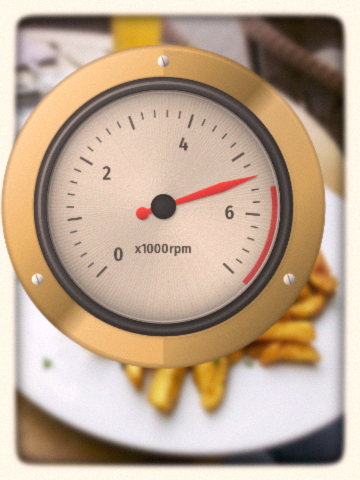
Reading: 5400 rpm
